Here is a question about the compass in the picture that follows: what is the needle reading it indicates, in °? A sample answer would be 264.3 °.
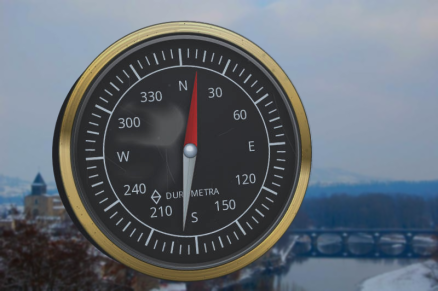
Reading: 10 °
